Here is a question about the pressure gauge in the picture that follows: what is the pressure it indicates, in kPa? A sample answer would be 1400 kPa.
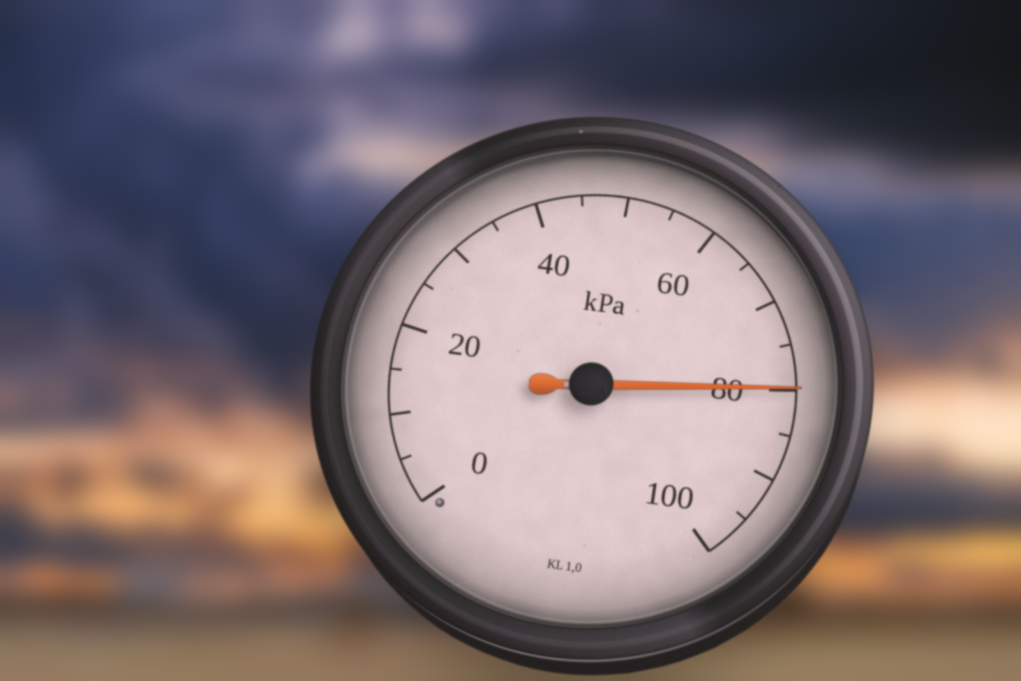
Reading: 80 kPa
